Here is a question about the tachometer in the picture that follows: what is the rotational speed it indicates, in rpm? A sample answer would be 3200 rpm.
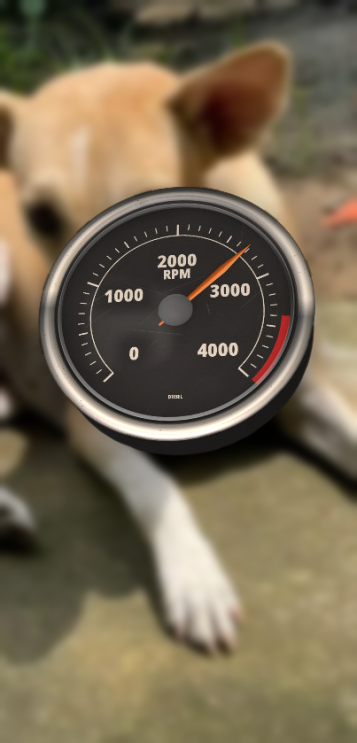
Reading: 2700 rpm
